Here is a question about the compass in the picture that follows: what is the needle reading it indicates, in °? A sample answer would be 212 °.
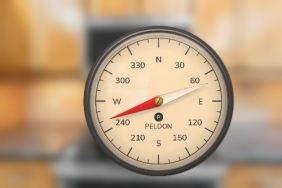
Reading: 250 °
